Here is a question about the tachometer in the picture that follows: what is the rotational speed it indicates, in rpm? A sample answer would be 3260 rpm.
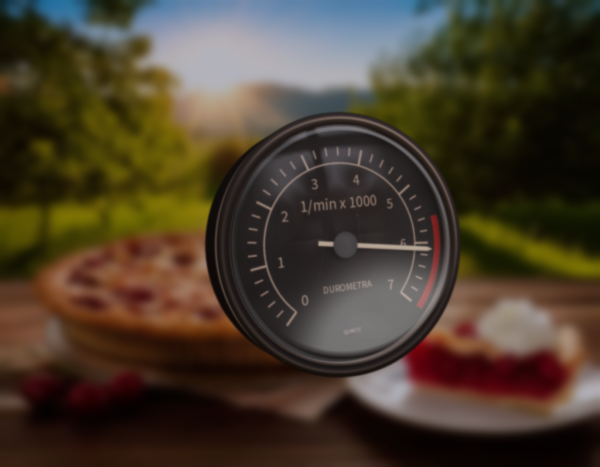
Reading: 6100 rpm
